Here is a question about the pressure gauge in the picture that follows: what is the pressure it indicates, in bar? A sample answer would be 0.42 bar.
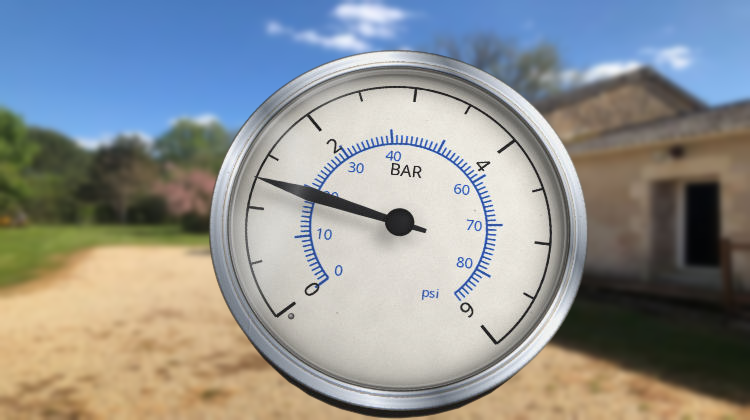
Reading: 1.25 bar
